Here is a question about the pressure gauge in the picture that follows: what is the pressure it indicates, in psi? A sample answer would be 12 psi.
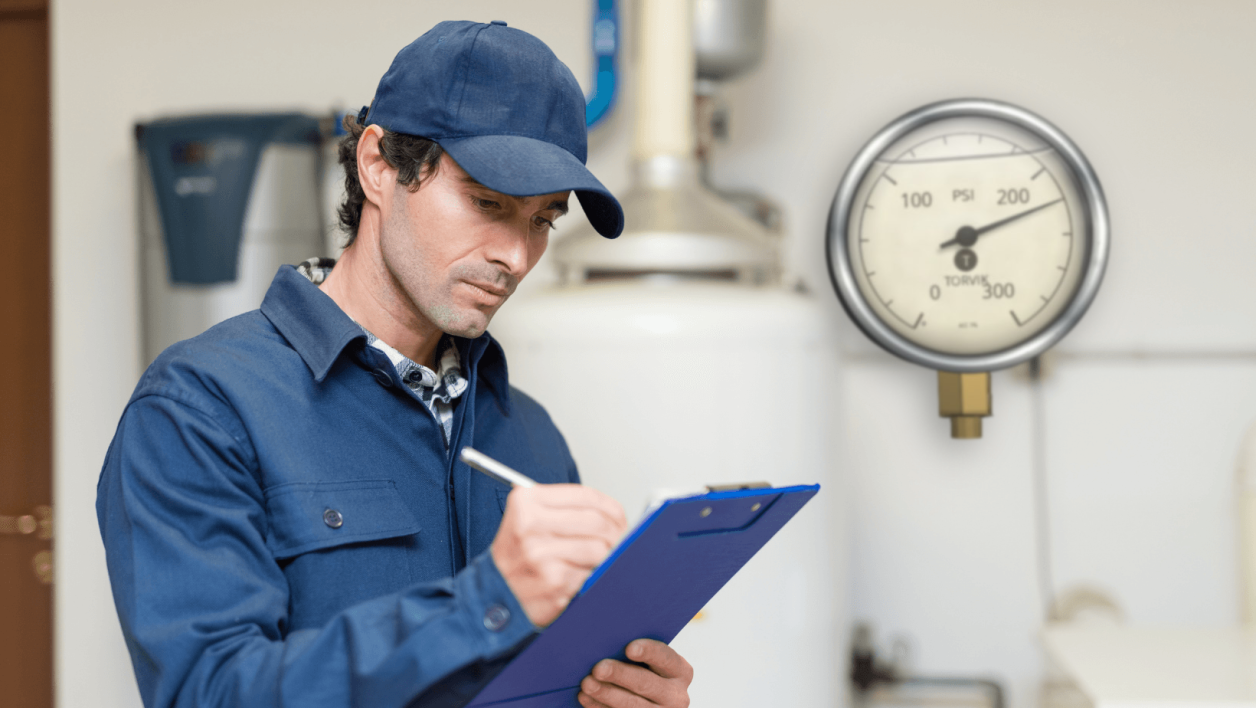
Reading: 220 psi
